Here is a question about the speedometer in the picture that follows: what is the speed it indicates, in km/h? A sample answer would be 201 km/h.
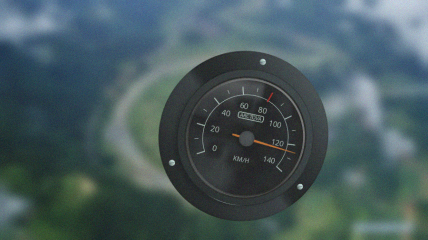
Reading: 125 km/h
